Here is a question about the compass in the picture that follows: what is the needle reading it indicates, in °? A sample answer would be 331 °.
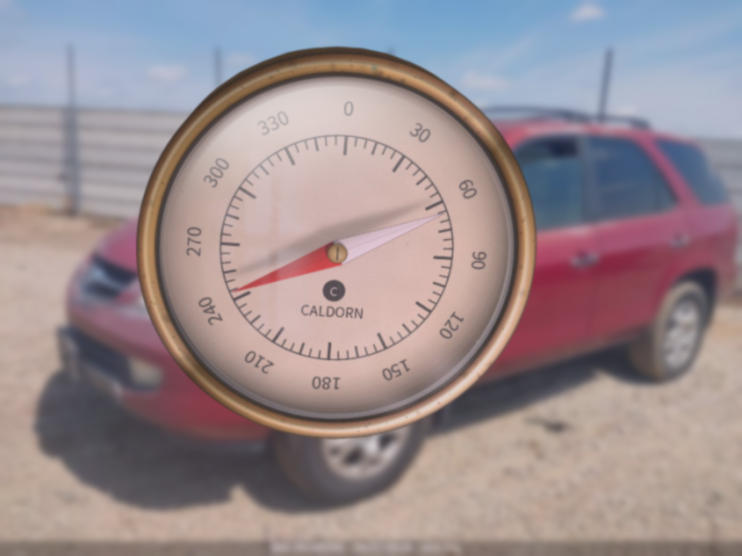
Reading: 245 °
